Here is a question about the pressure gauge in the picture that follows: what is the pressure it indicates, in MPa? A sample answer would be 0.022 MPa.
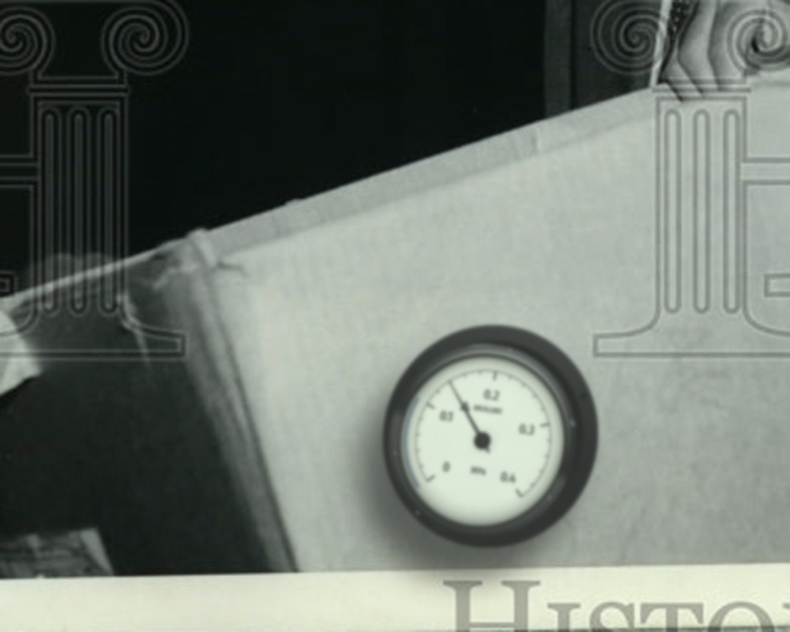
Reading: 0.14 MPa
